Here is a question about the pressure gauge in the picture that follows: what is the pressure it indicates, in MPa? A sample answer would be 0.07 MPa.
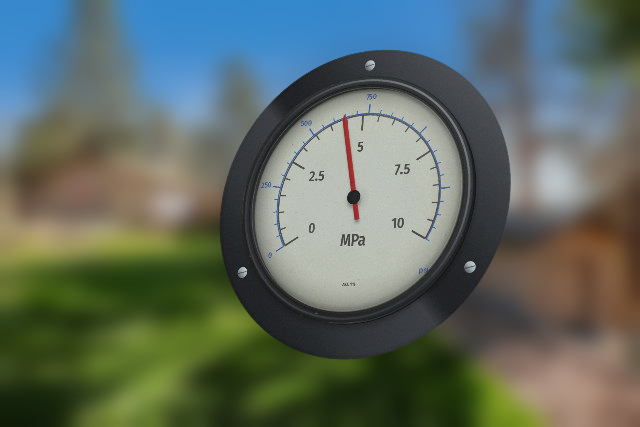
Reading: 4.5 MPa
